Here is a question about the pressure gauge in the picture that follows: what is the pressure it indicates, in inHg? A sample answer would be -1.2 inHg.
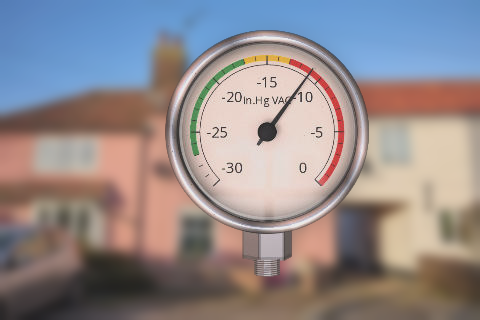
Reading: -11 inHg
